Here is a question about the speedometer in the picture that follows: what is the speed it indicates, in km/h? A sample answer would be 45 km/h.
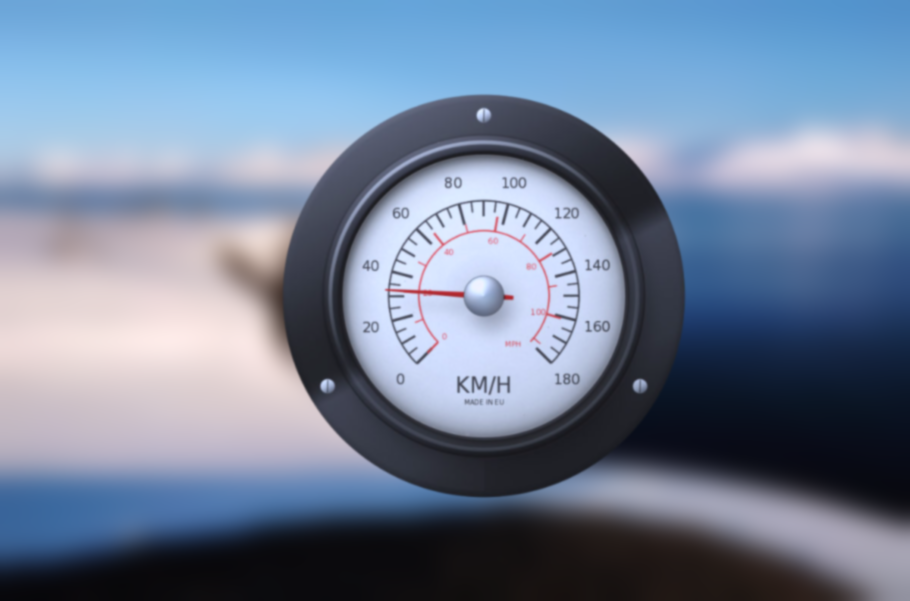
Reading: 32.5 km/h
